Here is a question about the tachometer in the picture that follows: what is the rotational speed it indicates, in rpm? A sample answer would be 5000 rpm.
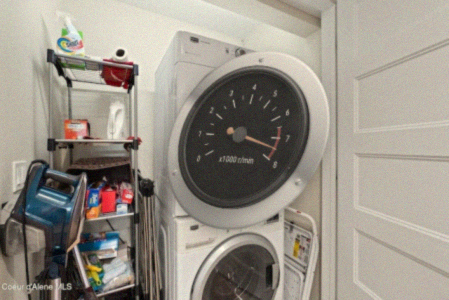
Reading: 7500 rpm
